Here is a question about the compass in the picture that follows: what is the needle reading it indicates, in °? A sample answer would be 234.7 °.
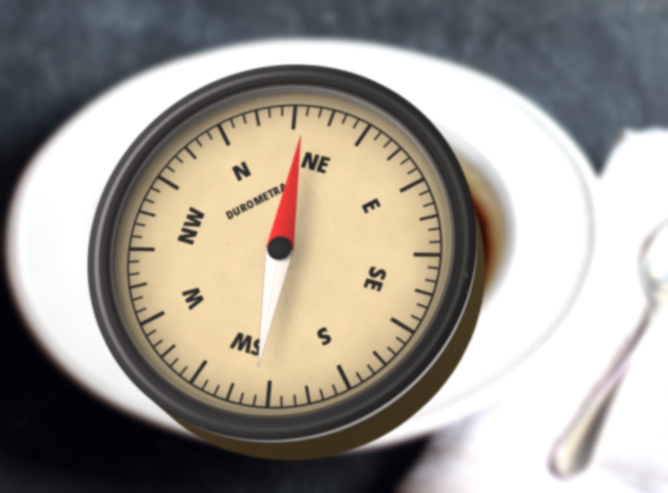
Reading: 35 °
